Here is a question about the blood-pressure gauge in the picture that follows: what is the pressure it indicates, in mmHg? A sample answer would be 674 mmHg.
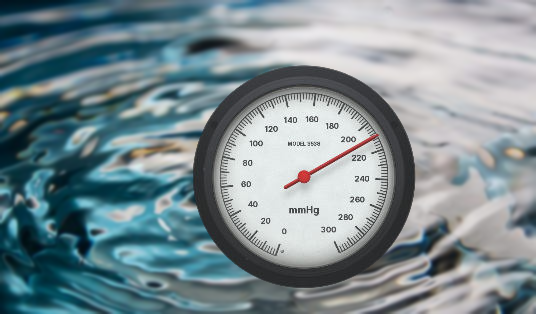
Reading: 210 mmHg
